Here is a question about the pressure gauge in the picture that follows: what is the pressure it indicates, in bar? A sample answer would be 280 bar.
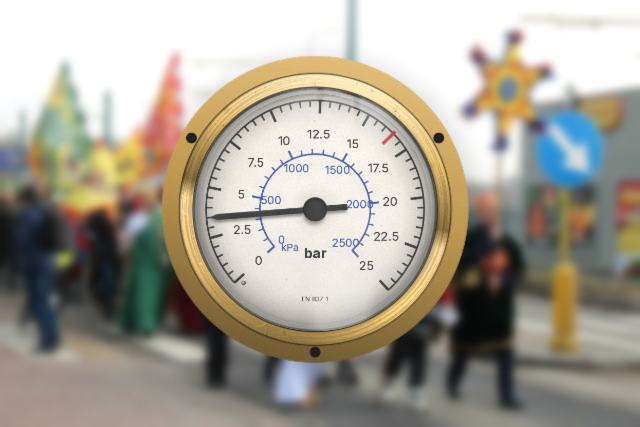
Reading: 3.5 bar
